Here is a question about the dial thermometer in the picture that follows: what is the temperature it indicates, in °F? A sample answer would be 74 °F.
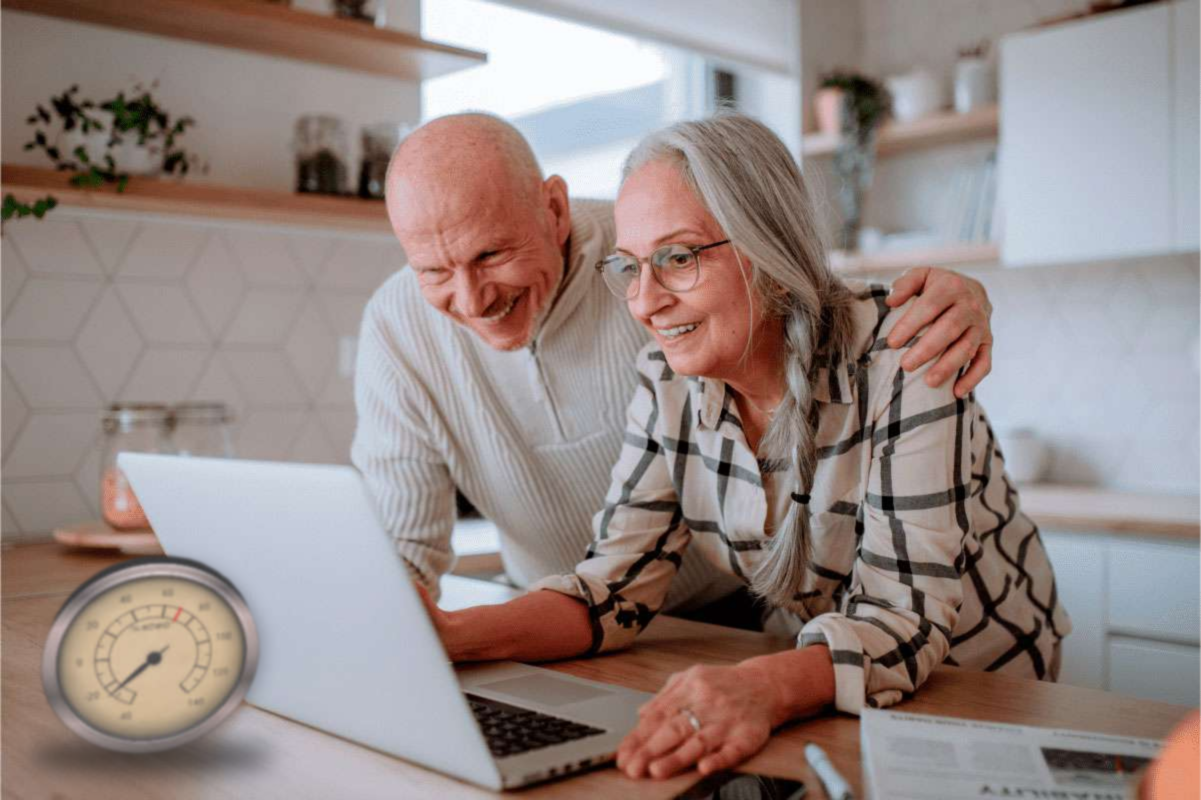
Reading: -25 °F
